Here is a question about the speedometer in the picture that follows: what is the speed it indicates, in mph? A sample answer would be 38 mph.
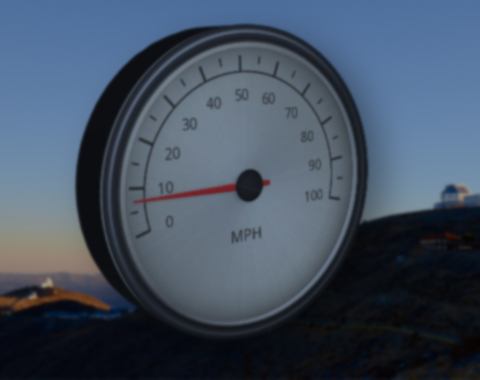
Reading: 7.5 mph
